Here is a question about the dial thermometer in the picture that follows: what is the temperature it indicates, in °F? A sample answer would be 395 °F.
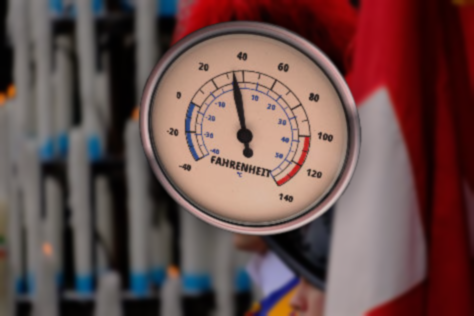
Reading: 35 °F
